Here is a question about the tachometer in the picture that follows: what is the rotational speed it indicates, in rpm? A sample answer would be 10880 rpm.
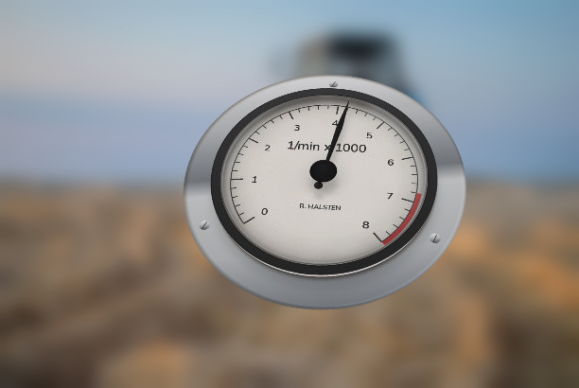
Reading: 4200 rpm
